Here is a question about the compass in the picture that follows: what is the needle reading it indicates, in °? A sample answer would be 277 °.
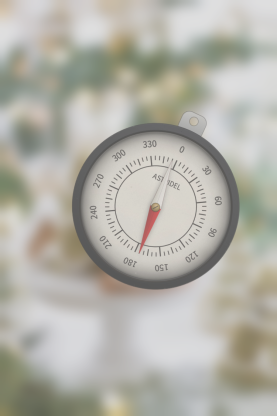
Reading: 175 °
